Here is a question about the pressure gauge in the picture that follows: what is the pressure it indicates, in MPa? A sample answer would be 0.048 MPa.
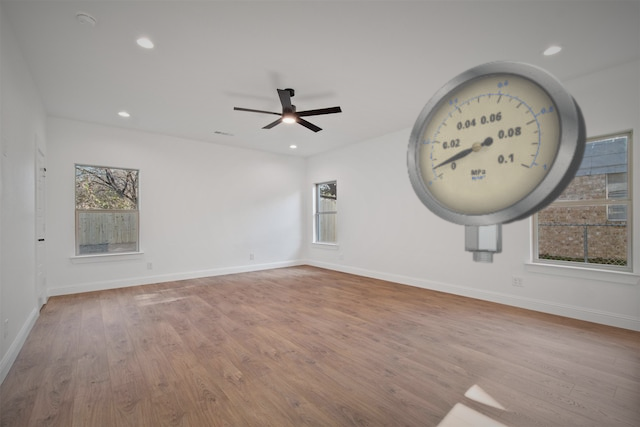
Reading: 0.005 MPa
